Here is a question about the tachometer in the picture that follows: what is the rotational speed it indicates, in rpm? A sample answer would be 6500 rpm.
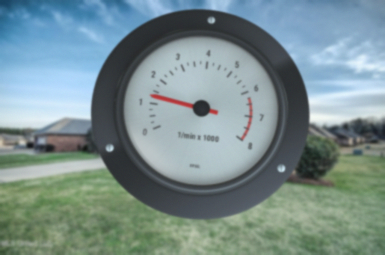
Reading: 1250 rpm
